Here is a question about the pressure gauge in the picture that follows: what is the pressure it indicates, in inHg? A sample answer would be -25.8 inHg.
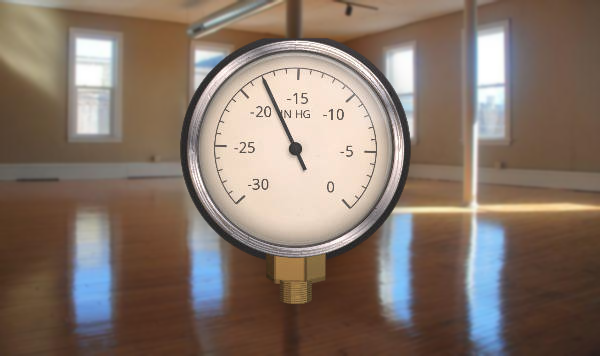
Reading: -18 inHg
